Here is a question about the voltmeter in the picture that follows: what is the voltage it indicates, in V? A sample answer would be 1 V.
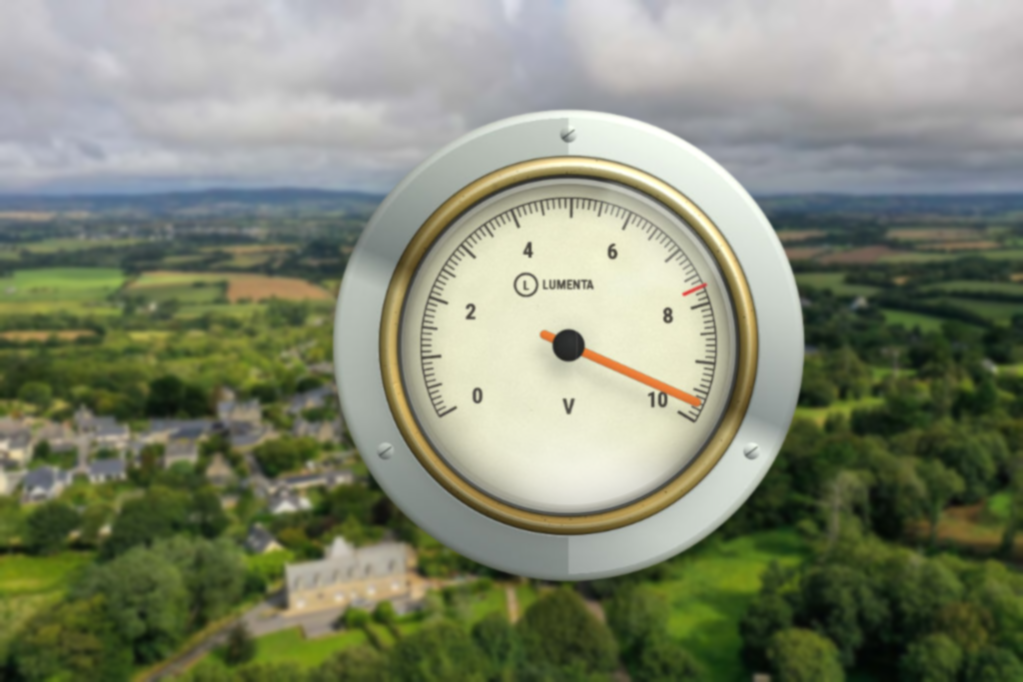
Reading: 9.7 V
